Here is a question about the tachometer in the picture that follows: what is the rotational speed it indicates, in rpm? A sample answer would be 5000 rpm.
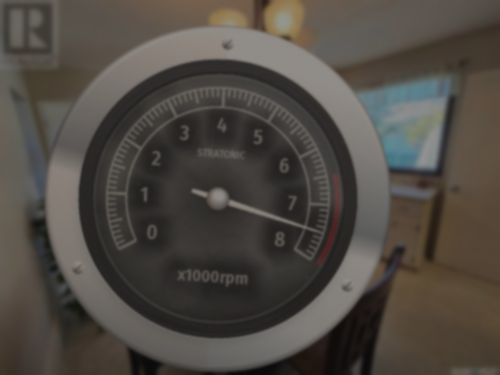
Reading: 7500 rpm
